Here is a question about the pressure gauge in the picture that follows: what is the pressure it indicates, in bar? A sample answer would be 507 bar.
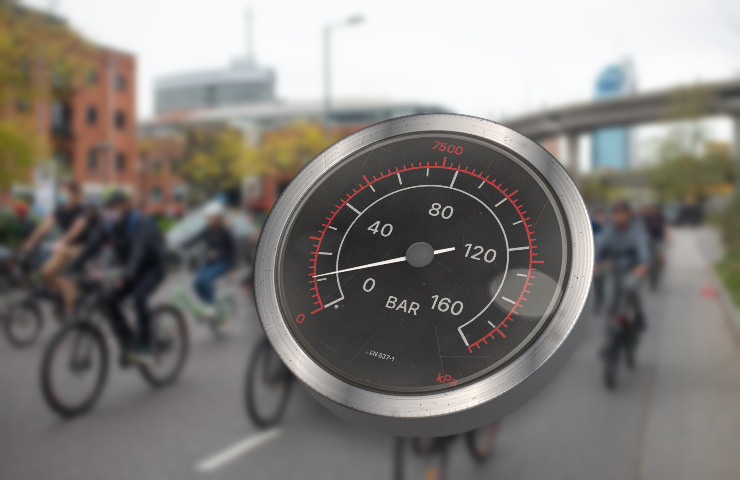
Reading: 10 bar
